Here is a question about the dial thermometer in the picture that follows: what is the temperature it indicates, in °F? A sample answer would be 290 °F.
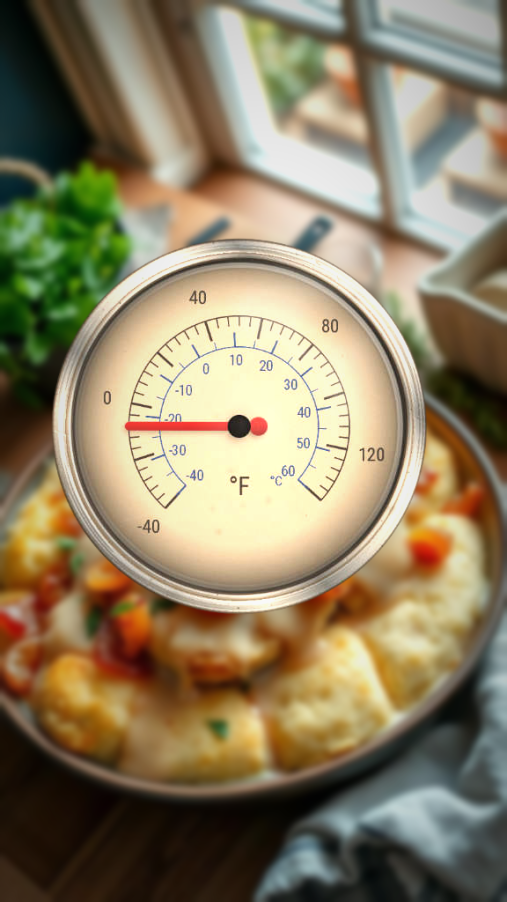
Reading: -8 °F
